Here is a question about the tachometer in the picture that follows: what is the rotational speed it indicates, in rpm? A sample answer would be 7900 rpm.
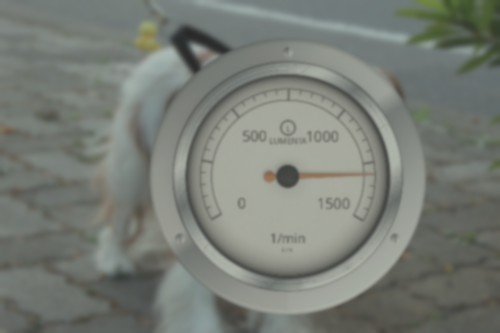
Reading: 1300 rpm
